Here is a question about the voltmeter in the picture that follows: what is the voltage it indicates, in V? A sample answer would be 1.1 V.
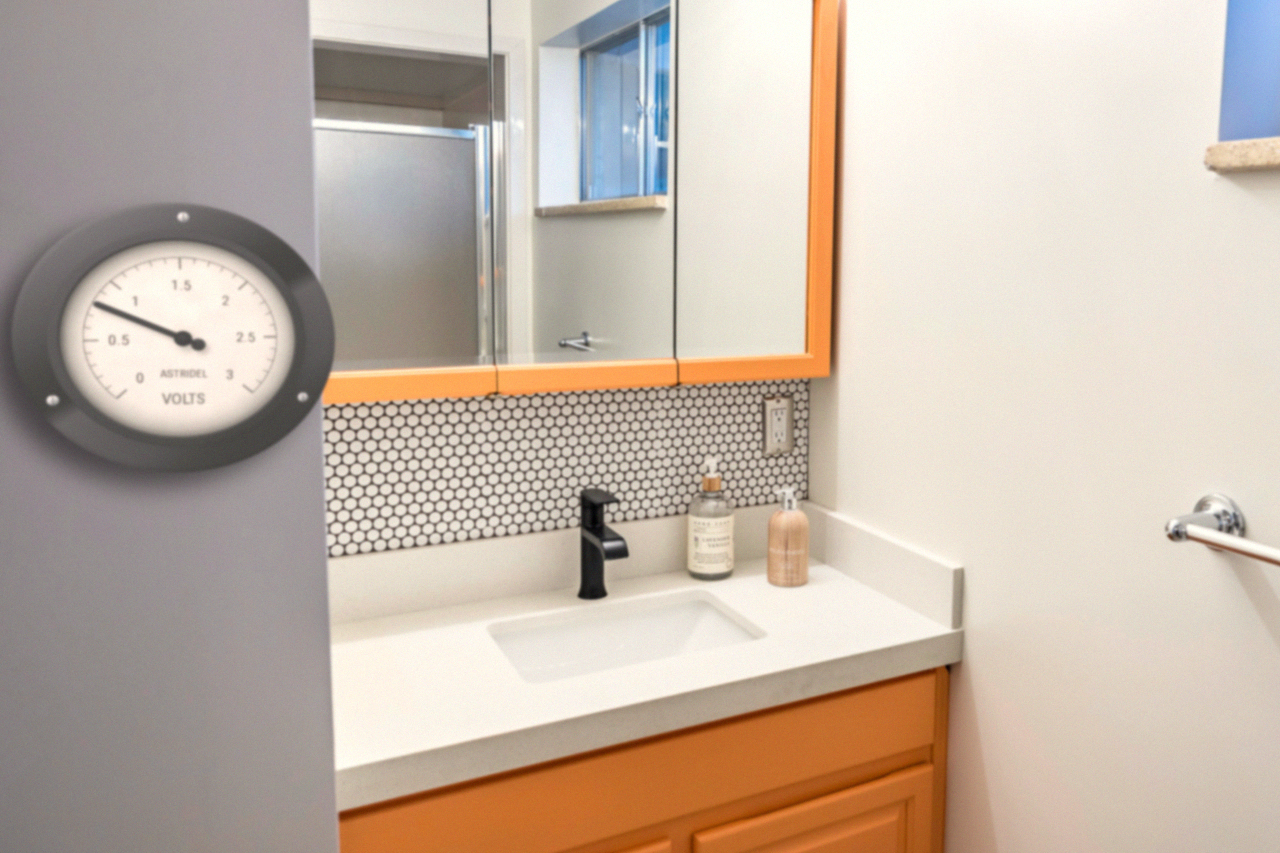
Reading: 0.8 V
